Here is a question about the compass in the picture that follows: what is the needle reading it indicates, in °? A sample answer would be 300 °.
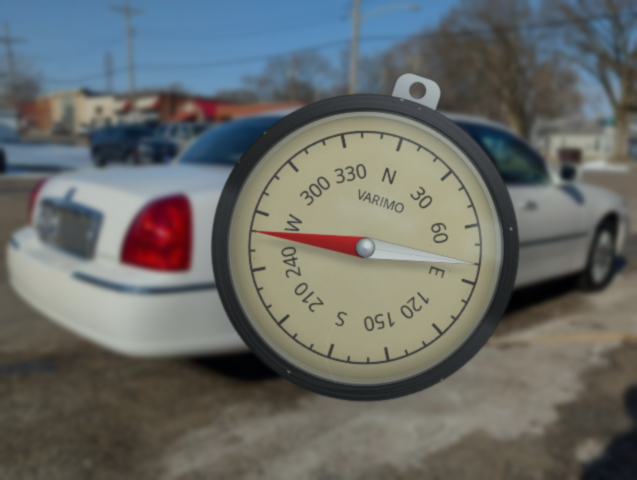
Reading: 260 °
